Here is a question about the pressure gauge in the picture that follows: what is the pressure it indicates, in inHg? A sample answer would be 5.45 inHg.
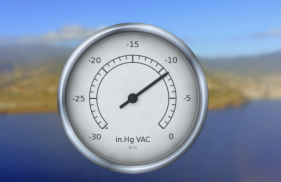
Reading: -9 inHg
